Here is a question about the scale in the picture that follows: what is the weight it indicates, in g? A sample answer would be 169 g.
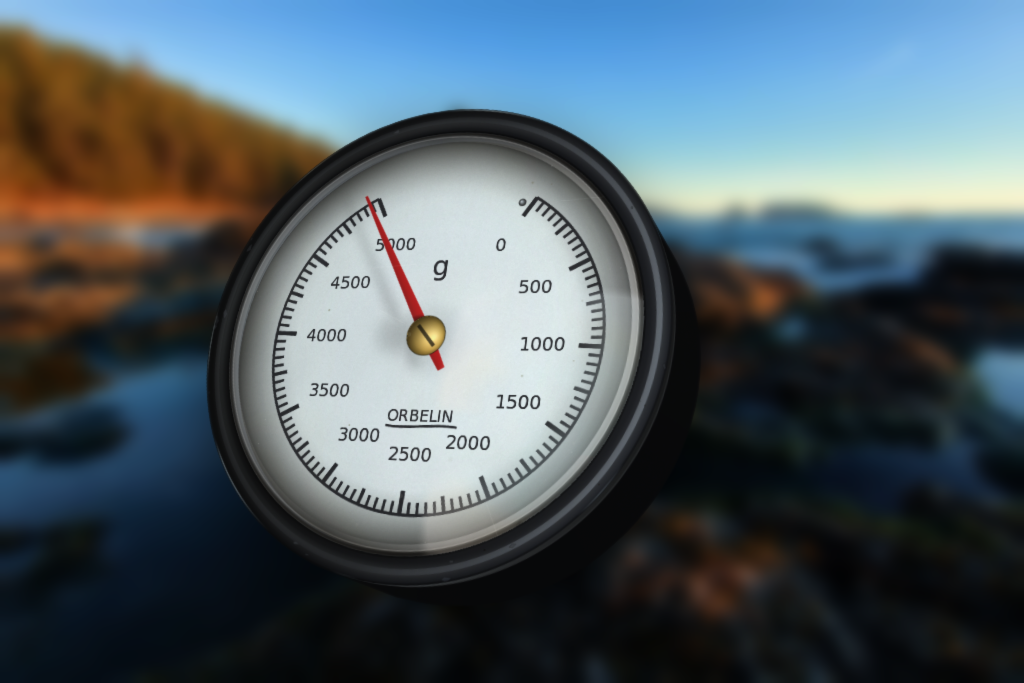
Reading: 4950 g
